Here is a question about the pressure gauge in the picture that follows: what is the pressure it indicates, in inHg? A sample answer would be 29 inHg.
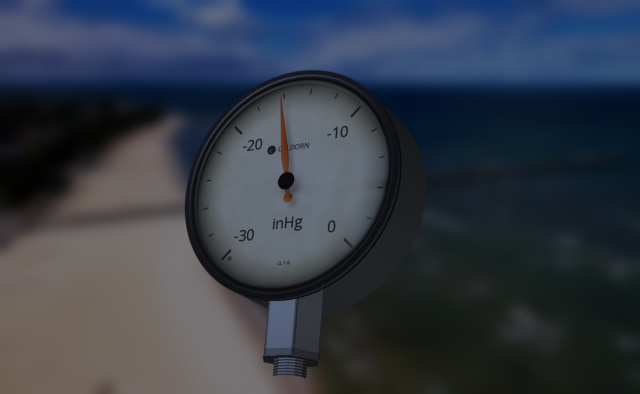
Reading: -16 inHg
